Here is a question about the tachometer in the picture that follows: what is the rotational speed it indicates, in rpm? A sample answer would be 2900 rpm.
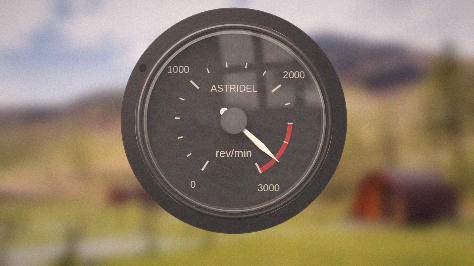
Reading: 2800 rpm
